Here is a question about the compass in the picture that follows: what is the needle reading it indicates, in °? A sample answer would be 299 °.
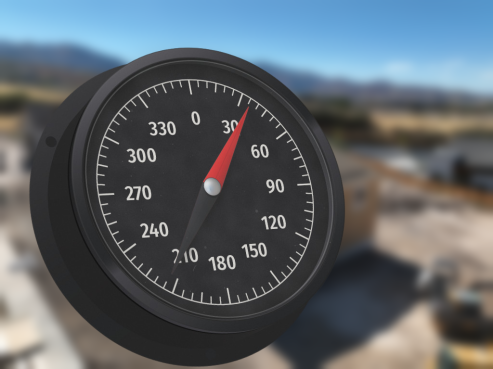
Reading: 35 °
